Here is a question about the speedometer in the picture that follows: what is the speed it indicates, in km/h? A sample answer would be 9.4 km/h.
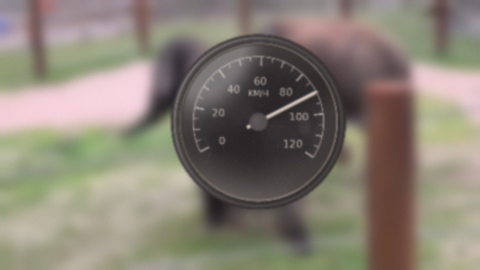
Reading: 90 km/h
